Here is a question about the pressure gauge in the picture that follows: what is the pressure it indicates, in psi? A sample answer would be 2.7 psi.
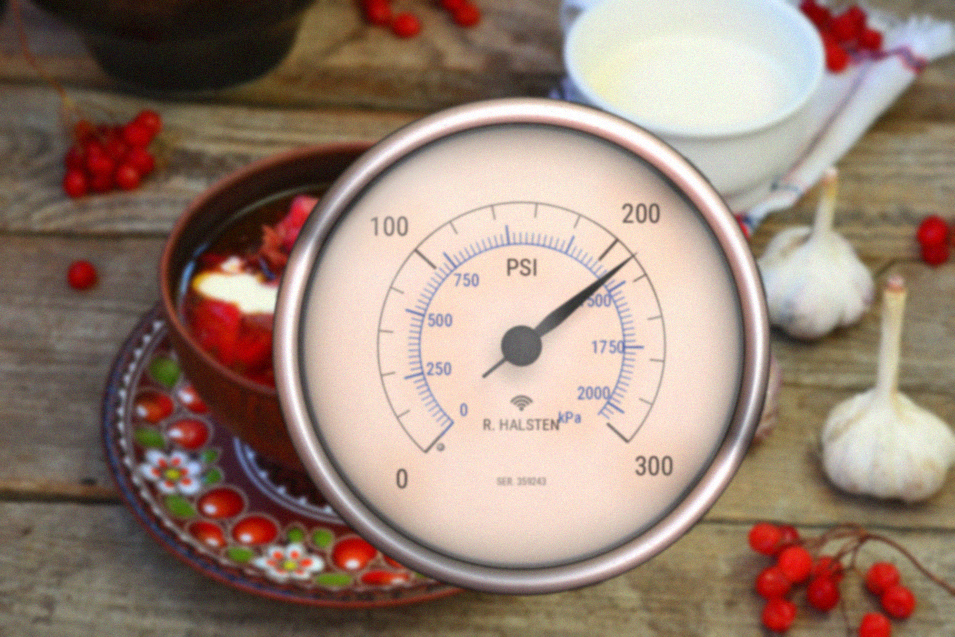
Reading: 210 psi
